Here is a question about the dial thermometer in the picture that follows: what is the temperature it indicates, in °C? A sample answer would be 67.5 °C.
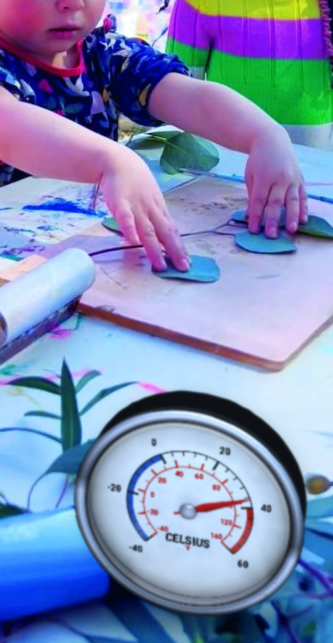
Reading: 36 °C
